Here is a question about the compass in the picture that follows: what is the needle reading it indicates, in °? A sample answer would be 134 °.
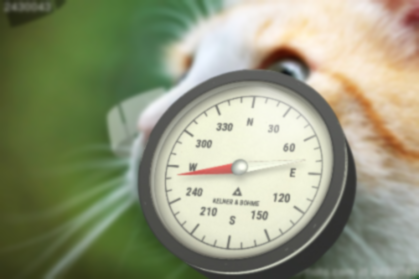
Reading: 260 °
